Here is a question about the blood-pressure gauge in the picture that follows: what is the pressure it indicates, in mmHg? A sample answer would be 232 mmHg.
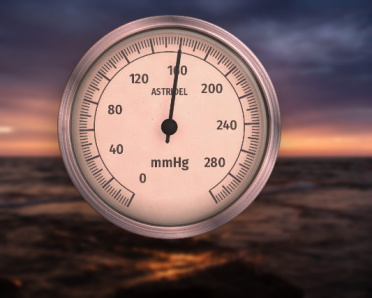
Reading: 160 mmHg
